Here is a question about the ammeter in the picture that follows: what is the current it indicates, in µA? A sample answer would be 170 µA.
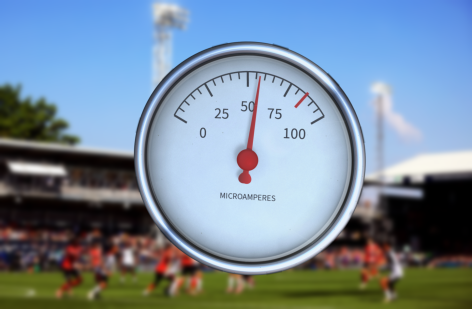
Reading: 57.5 µA
